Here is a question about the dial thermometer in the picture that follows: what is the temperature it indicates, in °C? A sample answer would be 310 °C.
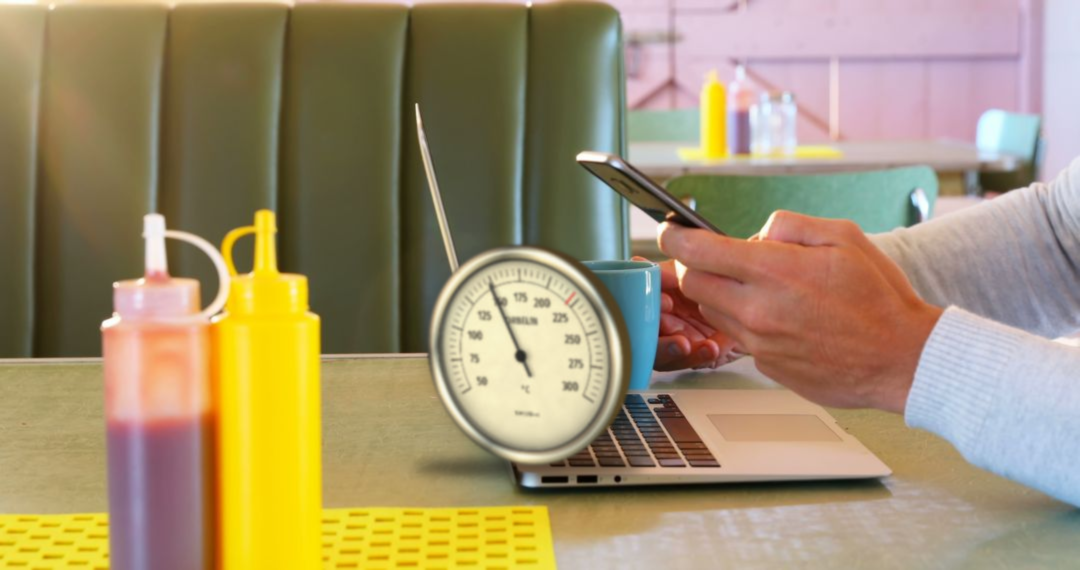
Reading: 150 °C
